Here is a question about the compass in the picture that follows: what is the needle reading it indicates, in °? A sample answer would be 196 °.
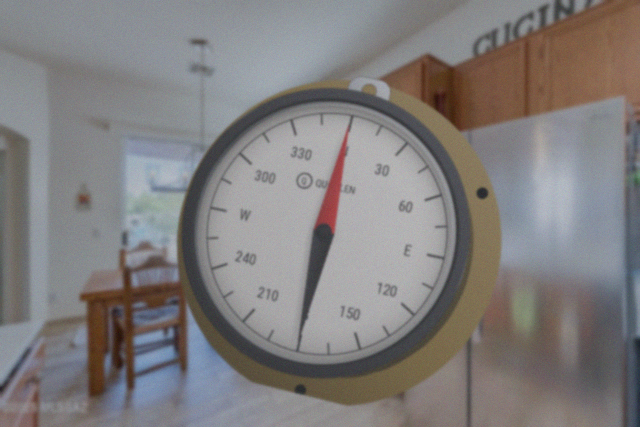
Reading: 0 °
